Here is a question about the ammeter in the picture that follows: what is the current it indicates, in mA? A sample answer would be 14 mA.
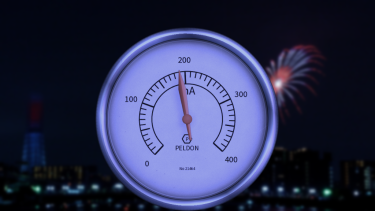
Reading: 190 mA
